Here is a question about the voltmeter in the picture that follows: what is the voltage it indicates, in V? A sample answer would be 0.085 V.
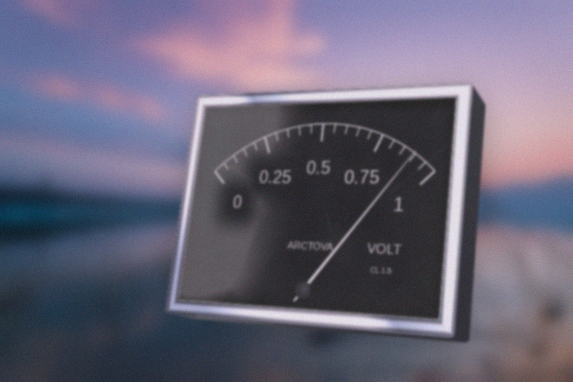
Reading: 0.9 V
